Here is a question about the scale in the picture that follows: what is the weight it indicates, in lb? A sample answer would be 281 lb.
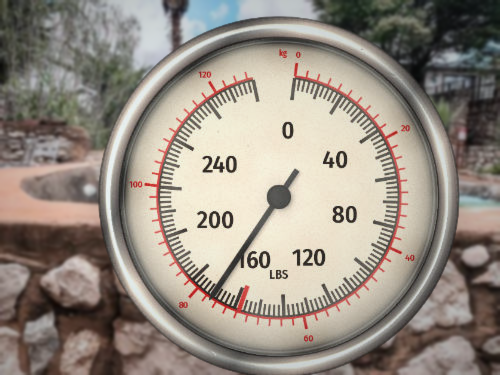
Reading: 170 lb
